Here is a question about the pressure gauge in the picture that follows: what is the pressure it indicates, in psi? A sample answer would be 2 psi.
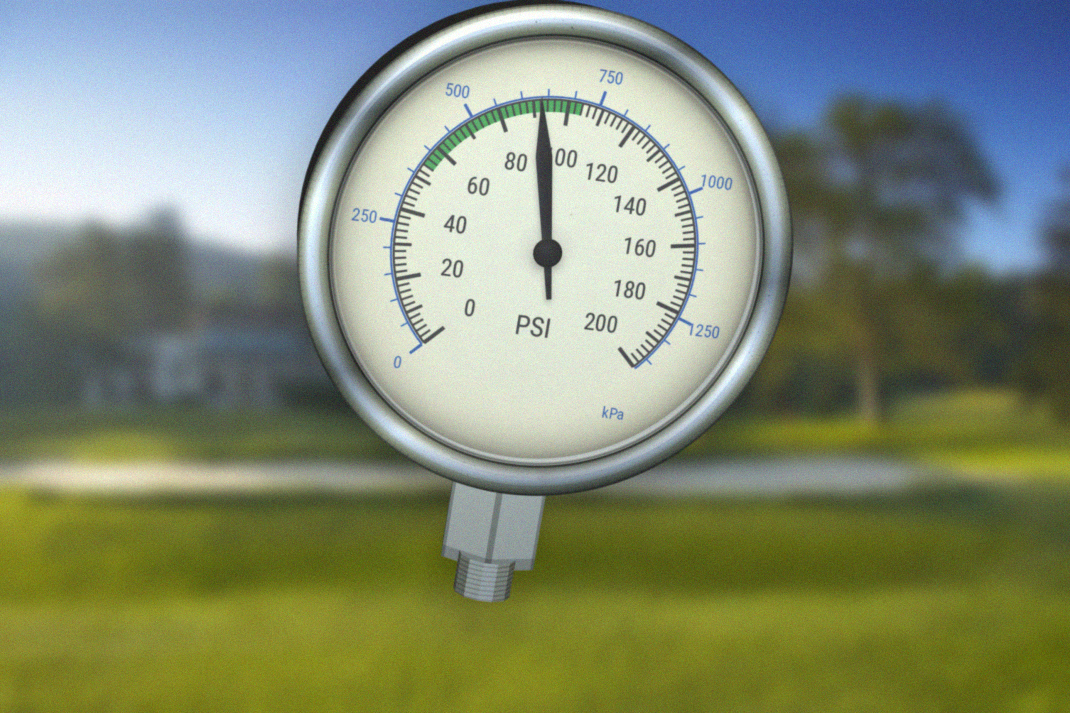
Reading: 92 psi
